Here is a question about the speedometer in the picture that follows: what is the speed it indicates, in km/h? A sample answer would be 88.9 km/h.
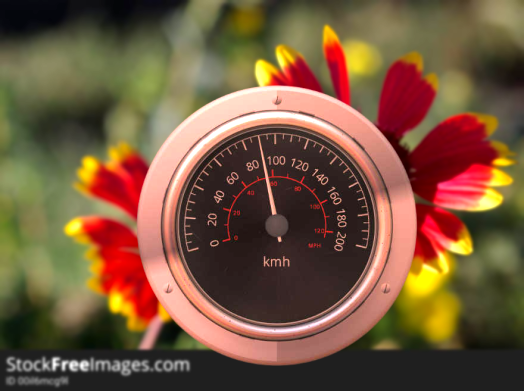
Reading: 90 km/h
